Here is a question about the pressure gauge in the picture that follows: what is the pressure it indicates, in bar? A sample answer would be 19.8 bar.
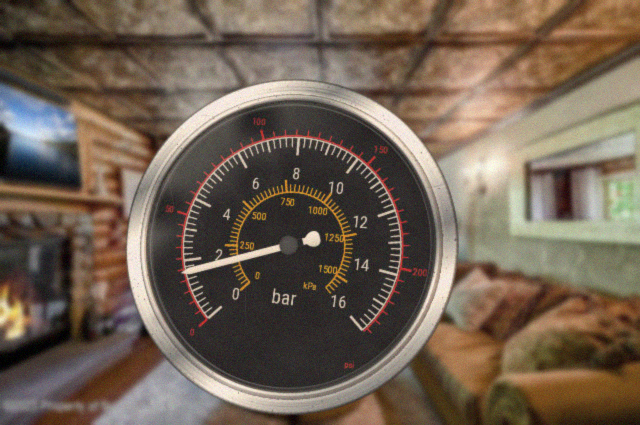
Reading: 1.6 bar
